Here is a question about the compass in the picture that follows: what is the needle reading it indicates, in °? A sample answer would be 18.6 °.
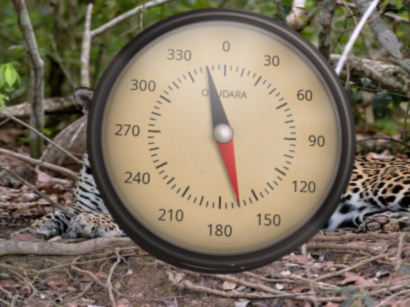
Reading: 165 °
